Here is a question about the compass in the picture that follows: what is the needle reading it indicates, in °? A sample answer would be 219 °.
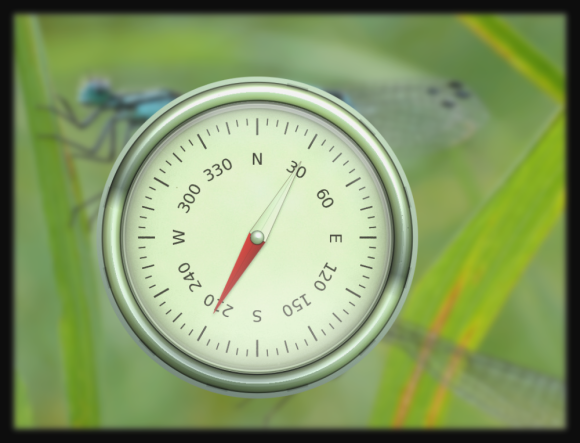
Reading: 210 °
